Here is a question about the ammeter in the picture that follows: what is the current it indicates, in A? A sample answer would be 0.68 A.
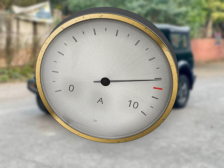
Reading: 8 A
